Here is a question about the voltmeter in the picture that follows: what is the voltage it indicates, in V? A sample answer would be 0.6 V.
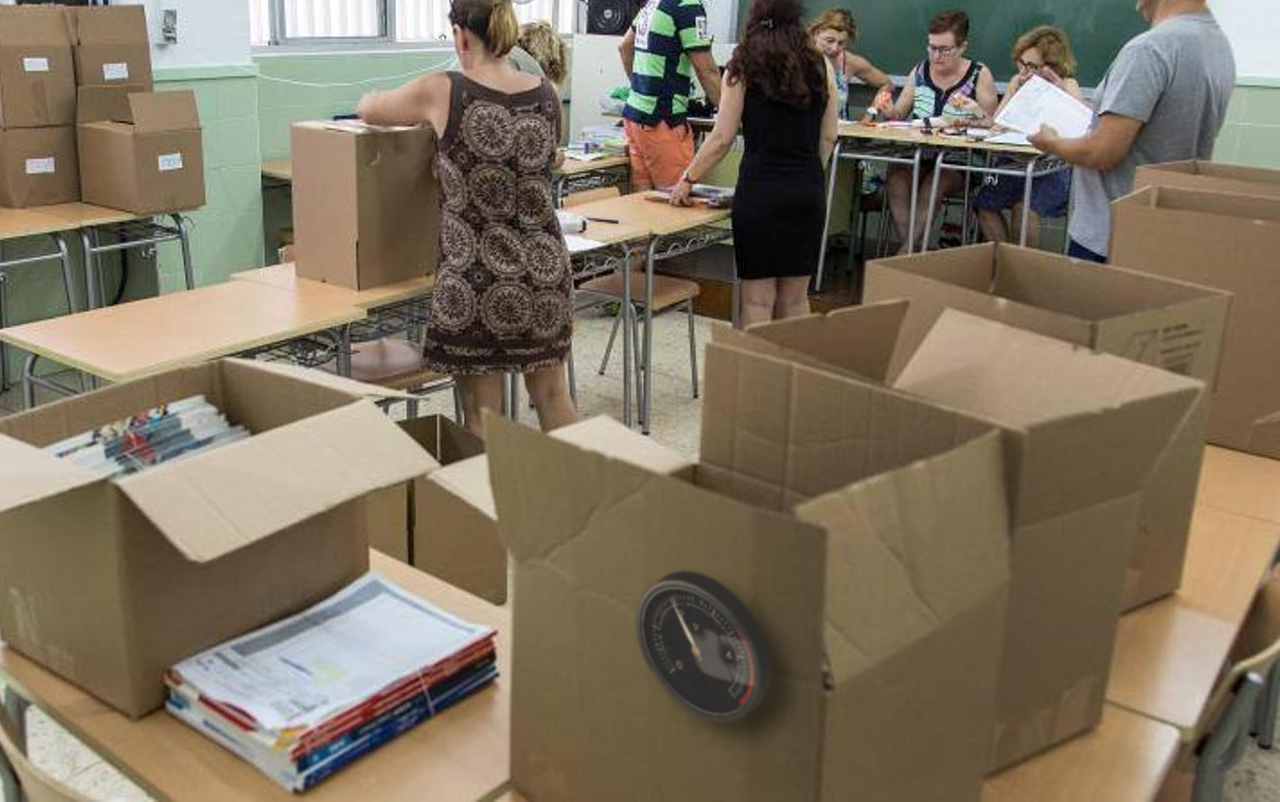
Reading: 2 V
